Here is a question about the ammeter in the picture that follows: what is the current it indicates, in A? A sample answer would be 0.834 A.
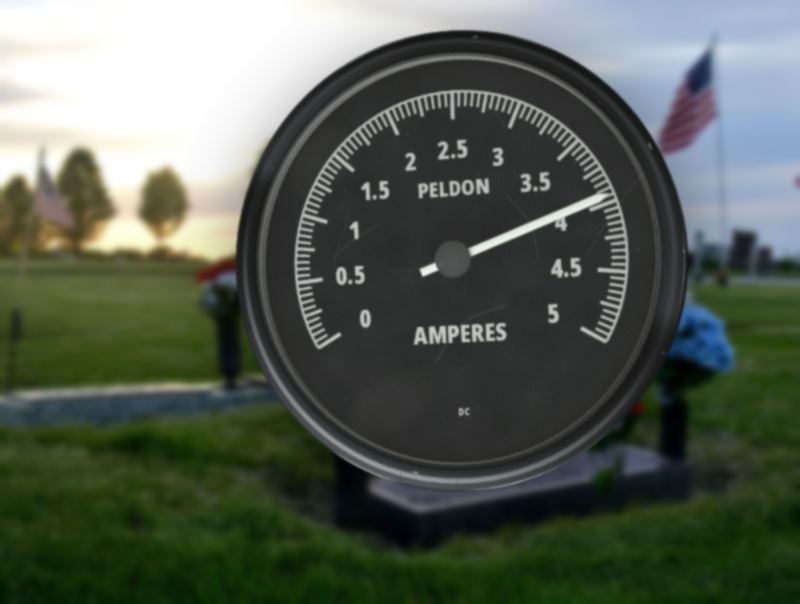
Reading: 3.95 A
